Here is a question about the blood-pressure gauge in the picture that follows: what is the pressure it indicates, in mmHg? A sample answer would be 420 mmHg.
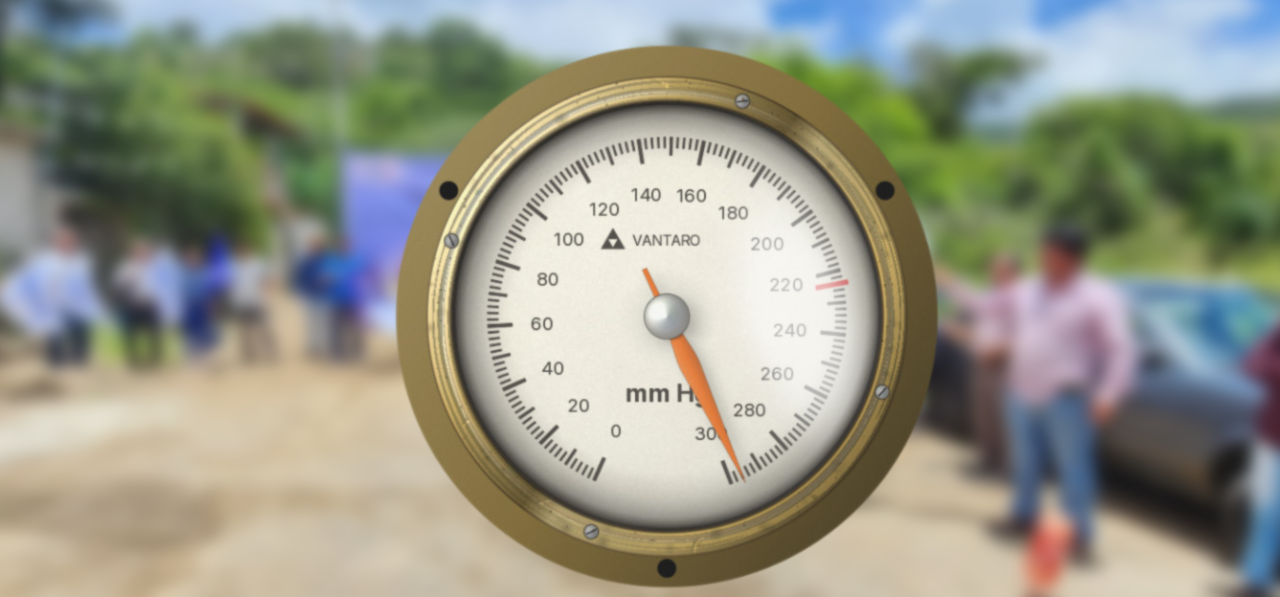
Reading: 296 mmHg
